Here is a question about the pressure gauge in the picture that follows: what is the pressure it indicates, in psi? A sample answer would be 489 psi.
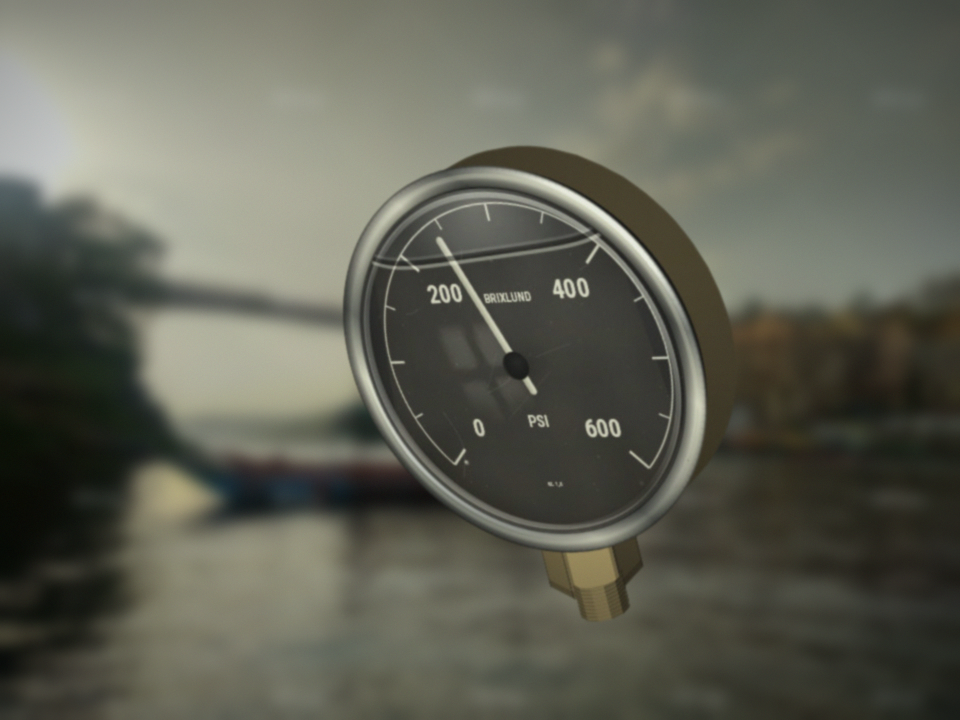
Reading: 250 psi
